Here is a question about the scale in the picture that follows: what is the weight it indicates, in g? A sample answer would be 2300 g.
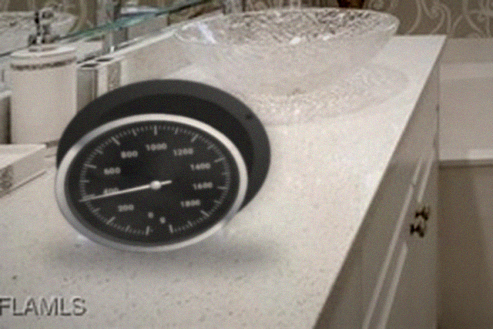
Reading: 400 g
